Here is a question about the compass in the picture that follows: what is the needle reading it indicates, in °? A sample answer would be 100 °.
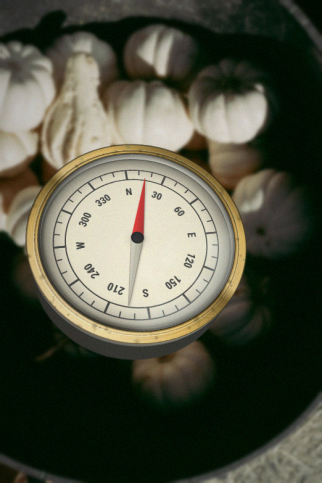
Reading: 15 °
